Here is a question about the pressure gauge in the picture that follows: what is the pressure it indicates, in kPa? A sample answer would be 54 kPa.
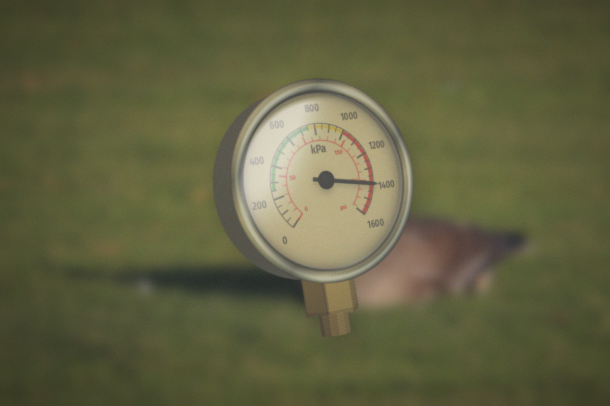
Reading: 1400 kPa
